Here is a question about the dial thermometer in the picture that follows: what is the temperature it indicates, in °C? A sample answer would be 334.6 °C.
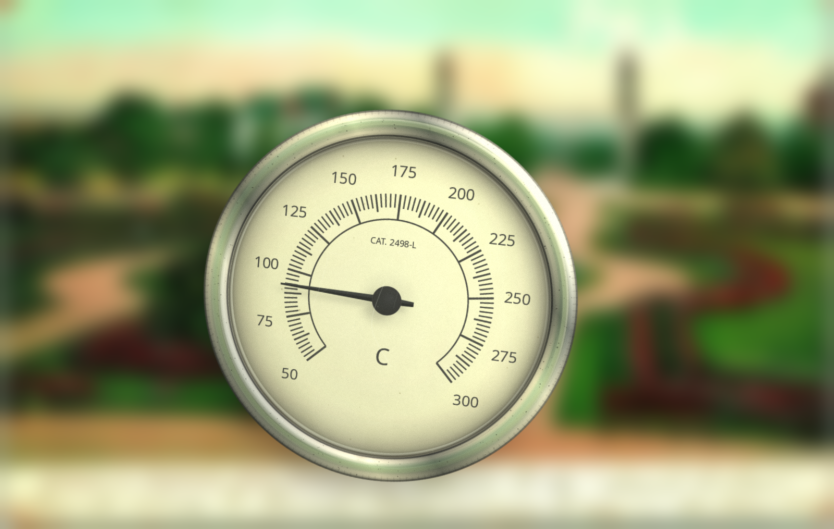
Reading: 92.5 °C
